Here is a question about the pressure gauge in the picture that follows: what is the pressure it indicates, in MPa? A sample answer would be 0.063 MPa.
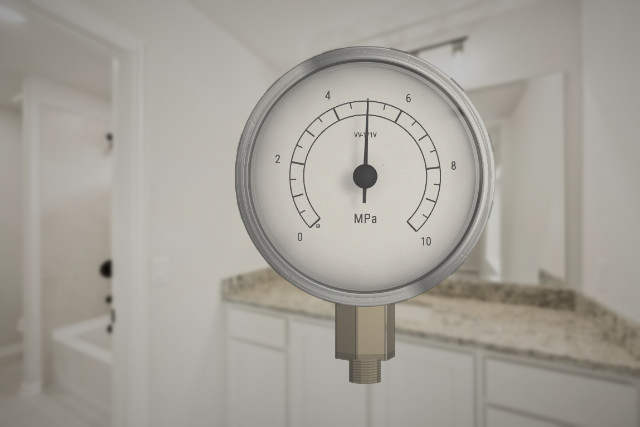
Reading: 5 MPa
